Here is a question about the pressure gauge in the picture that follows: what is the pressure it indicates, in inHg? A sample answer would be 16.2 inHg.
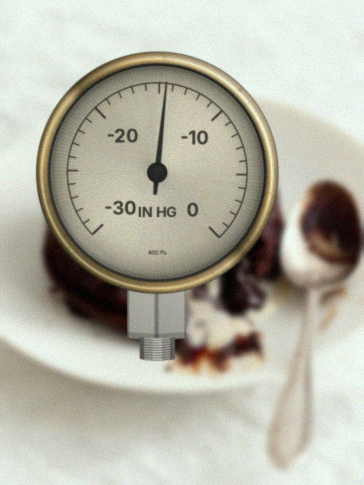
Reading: -14.5 inHg
